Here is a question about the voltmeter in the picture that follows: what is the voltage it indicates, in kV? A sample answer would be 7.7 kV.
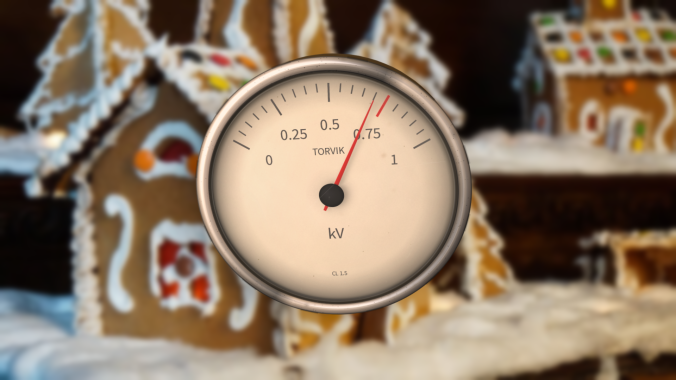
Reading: 0.7 kV
